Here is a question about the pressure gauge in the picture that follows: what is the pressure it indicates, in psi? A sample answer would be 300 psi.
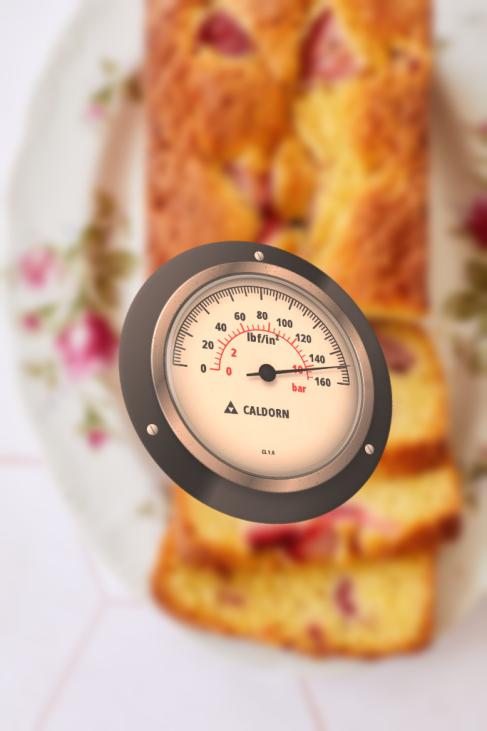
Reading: 150 psi
